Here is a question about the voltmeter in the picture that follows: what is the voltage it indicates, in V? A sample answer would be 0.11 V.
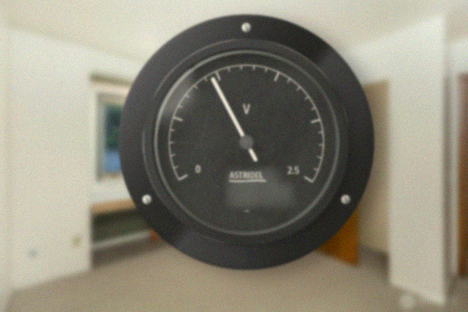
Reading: 0.95 V
